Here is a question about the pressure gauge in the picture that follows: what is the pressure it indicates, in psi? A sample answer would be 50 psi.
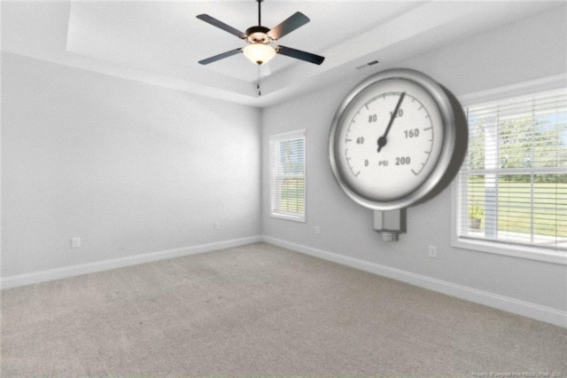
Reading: 120 psi
